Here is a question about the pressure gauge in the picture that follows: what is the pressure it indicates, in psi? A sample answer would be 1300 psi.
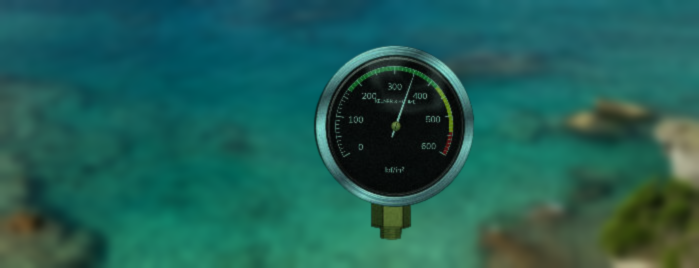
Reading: 350 psi
